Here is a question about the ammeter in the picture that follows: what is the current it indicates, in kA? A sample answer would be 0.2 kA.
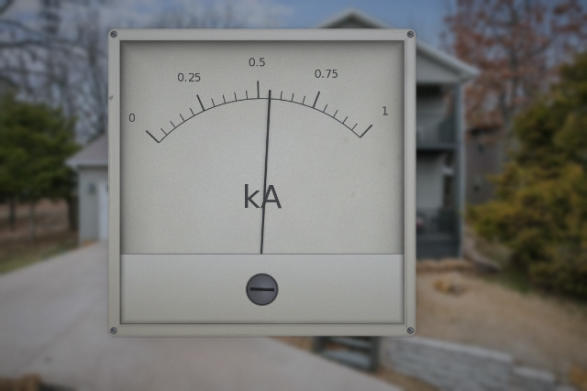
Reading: 0.55 kA
